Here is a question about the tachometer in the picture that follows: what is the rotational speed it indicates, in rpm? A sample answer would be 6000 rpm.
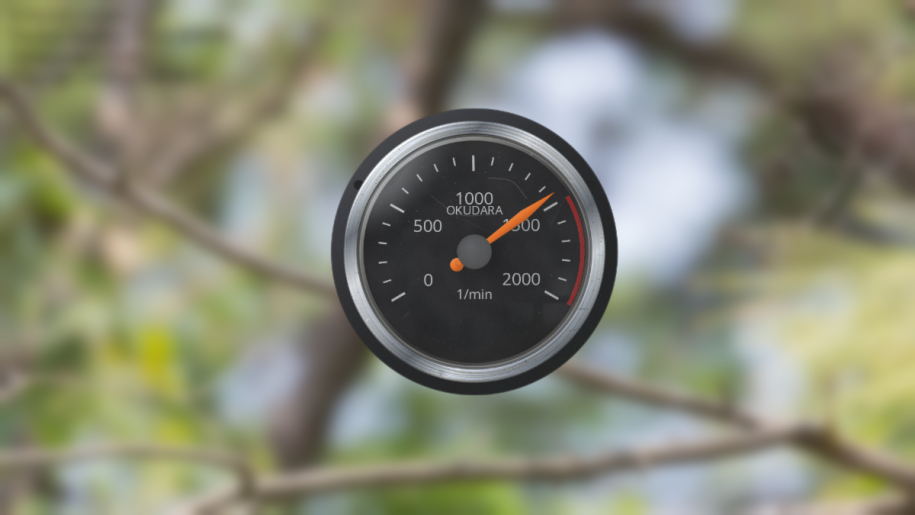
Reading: 1450 rpm
